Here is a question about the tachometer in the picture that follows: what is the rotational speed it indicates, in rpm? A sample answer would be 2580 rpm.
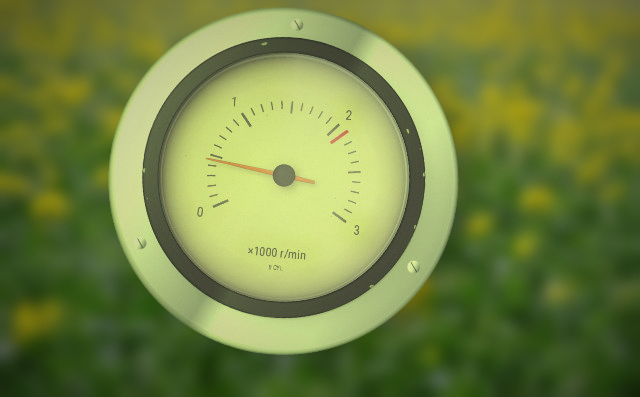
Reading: 450 rpm
